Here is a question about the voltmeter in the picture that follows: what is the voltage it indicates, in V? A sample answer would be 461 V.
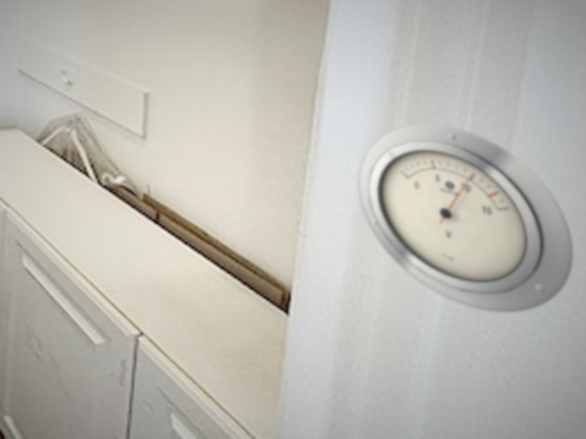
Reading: 10 V
